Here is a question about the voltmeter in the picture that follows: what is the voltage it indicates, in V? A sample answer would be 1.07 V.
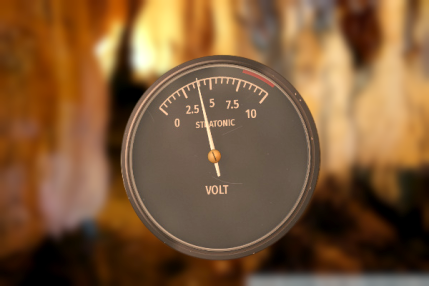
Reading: 4 V
